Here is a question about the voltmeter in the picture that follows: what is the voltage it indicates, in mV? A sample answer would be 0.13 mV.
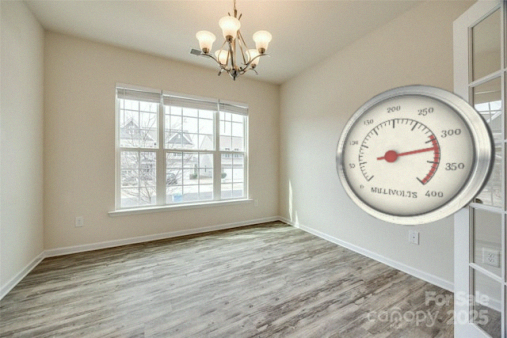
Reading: 320 mV
